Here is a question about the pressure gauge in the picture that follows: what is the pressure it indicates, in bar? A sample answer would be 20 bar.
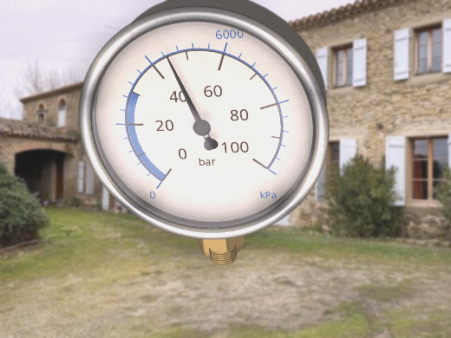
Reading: 45 bar
